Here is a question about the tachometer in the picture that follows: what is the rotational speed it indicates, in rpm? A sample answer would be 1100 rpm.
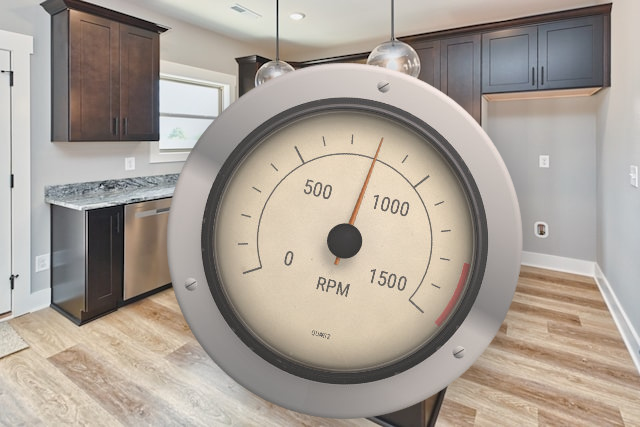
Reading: 800 rpm
